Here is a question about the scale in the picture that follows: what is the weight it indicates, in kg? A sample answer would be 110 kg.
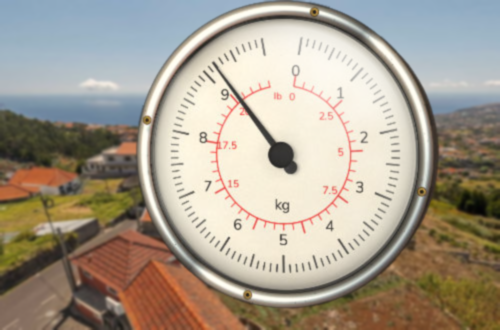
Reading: 9.2 kg
